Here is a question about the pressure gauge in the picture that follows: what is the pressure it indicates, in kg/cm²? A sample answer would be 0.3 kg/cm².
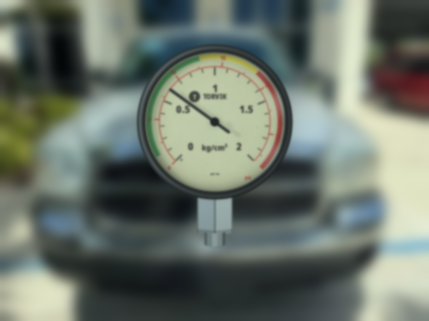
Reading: 0.6 kg/cm²
